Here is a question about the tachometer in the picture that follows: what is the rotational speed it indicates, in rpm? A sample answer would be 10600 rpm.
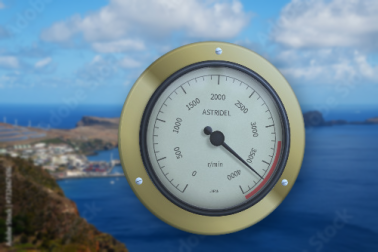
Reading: 3700 rpm
